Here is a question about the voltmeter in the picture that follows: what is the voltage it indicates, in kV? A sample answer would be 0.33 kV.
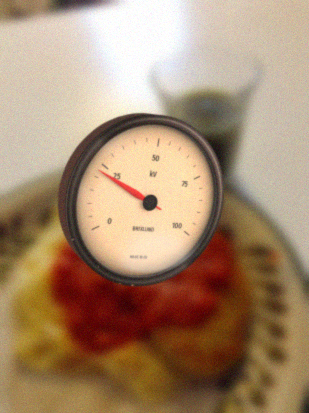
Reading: 22.5 kV
